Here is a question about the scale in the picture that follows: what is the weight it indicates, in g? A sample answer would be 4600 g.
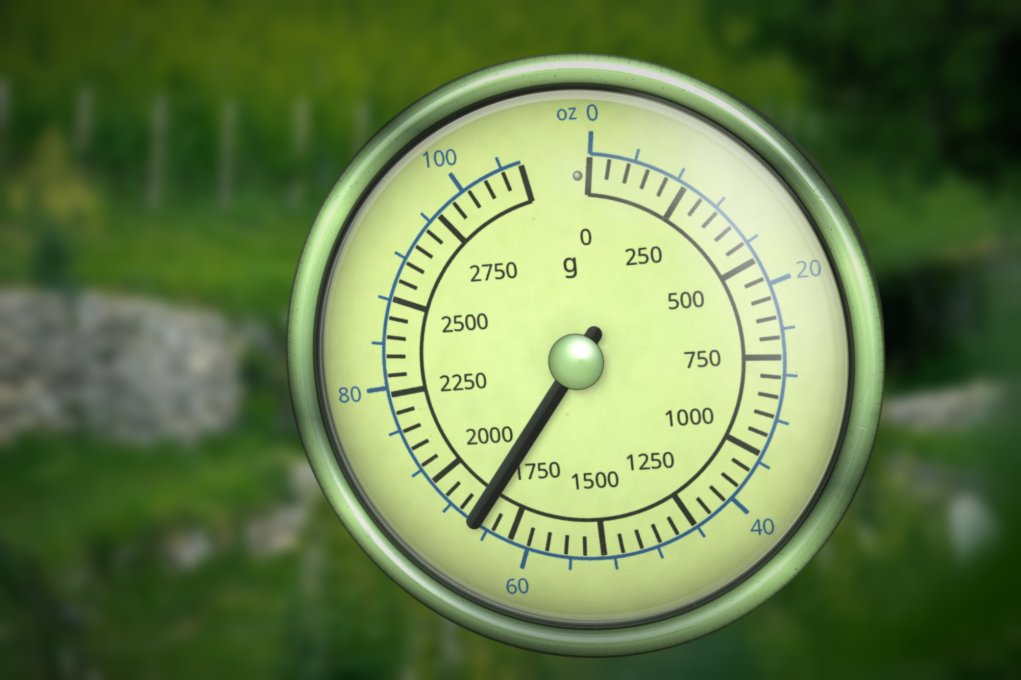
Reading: 1850 g
